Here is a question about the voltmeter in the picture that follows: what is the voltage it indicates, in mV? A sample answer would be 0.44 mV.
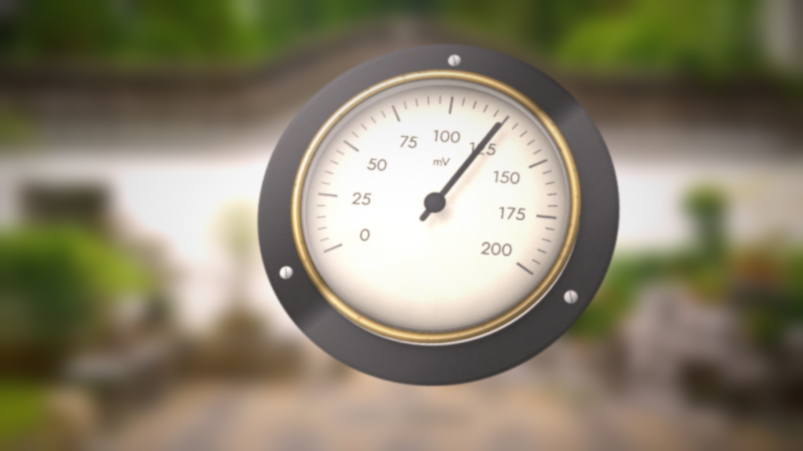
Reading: 125 mV
